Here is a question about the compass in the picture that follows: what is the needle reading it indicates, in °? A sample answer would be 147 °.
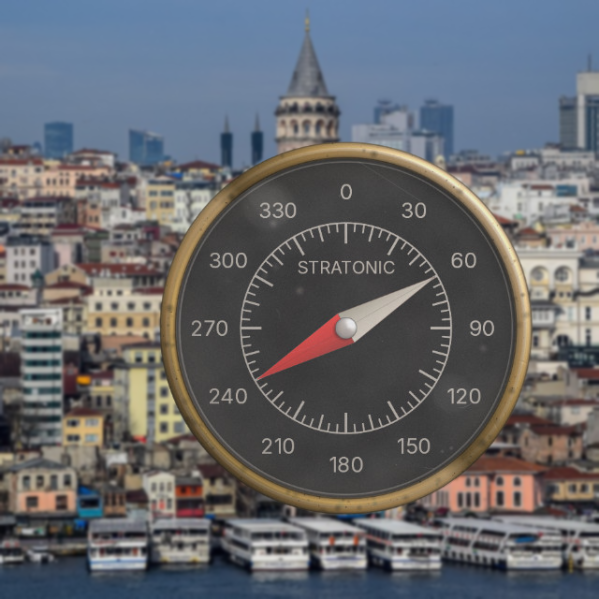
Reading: 240 °
